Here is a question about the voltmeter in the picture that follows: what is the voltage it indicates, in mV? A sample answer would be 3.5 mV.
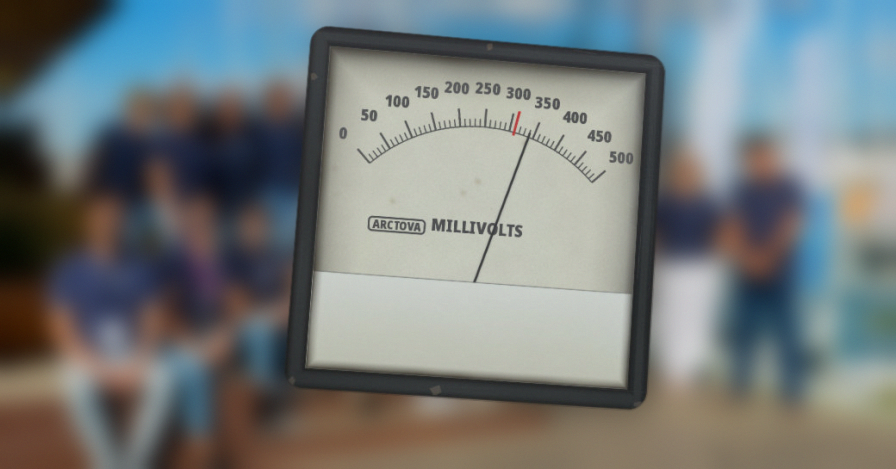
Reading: 340 mV
